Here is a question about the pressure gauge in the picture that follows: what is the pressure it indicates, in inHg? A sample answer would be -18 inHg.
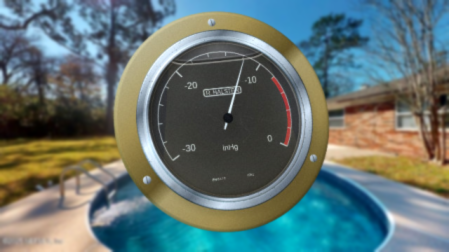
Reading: -12 inHg
